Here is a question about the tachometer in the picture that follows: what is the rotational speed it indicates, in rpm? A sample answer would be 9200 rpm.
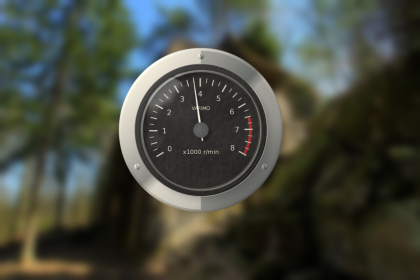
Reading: 3750 rpm
